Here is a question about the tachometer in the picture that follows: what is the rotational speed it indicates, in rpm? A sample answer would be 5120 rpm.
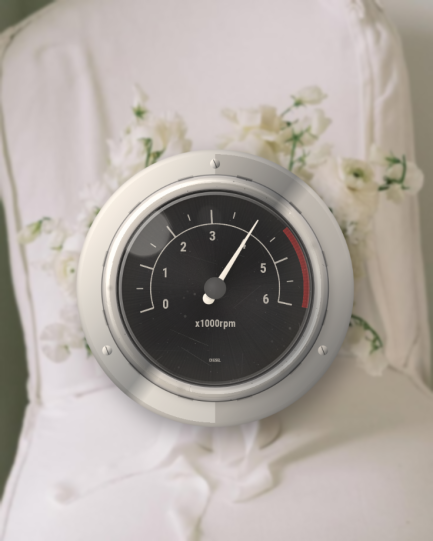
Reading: 4000 rpm
